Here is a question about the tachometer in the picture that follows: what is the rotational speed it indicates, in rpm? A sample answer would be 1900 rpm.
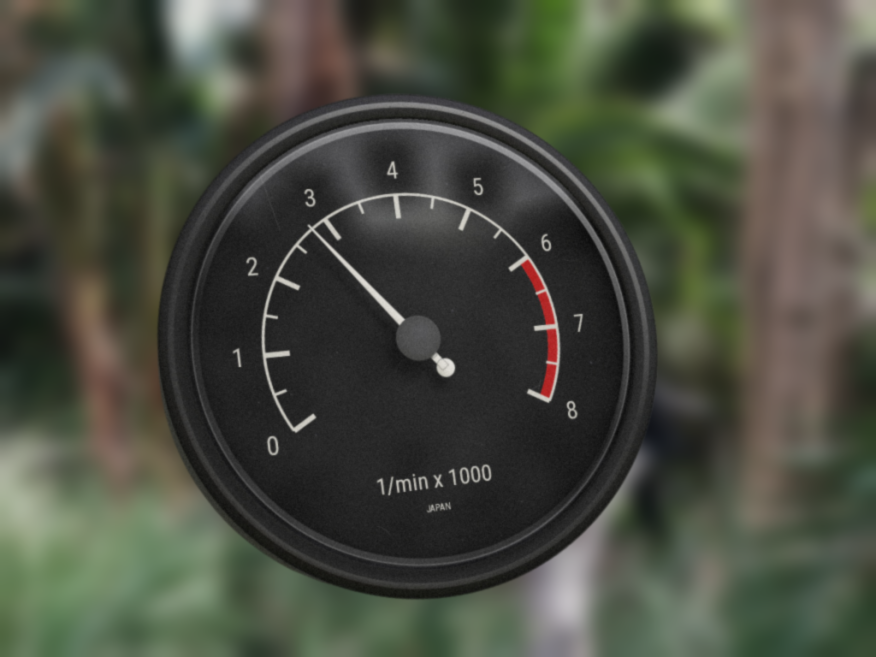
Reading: 2750 rpm
